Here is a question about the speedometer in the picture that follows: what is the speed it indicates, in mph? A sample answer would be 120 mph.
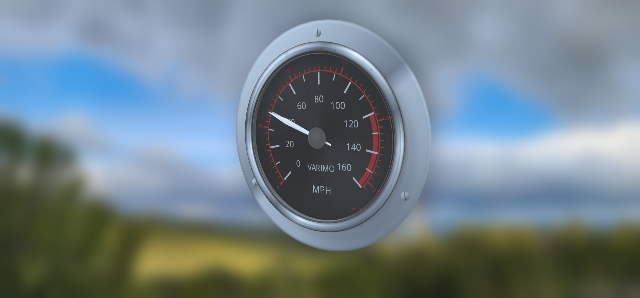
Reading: 40 mph
